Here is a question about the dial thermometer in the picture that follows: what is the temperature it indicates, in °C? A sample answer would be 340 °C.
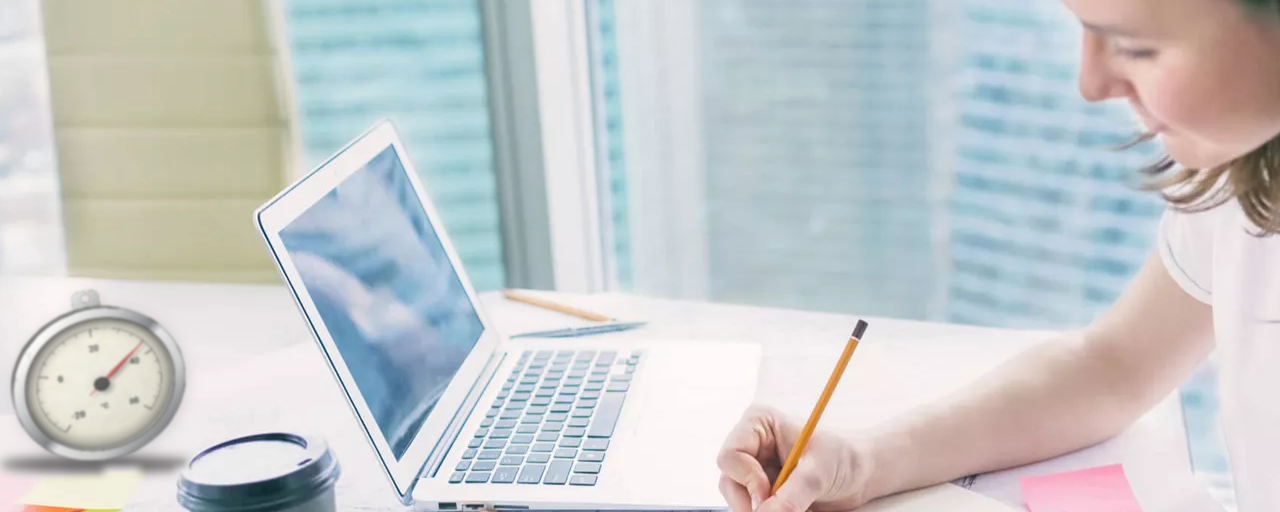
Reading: 36 °C
